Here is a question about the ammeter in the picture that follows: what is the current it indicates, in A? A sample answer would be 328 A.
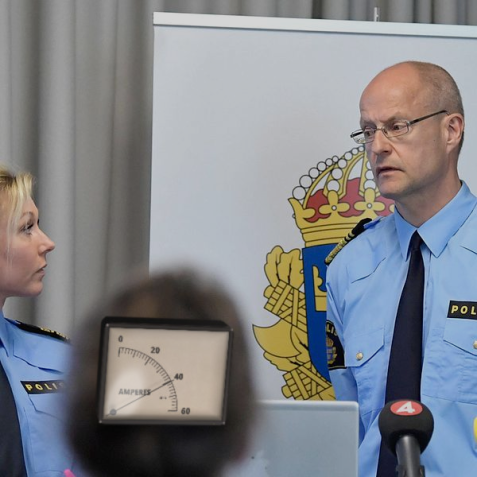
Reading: 40 A
